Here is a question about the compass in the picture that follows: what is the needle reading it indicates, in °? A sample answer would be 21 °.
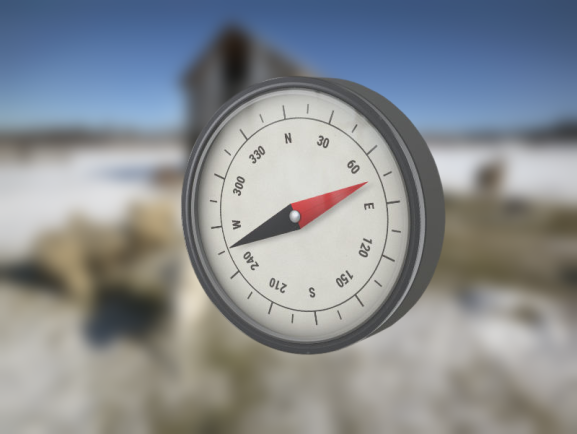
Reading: 75 °
